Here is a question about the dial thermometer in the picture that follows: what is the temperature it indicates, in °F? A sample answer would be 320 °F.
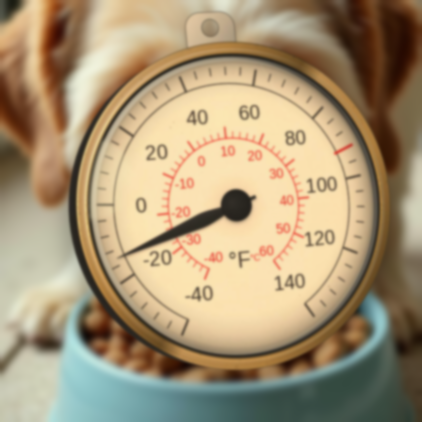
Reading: -14 °F
